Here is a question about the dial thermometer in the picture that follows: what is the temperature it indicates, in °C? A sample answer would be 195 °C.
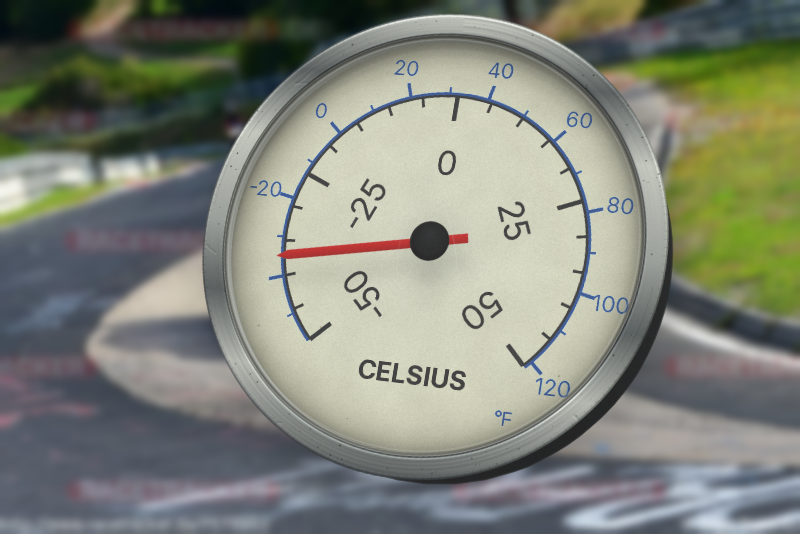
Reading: -37.5 °C
